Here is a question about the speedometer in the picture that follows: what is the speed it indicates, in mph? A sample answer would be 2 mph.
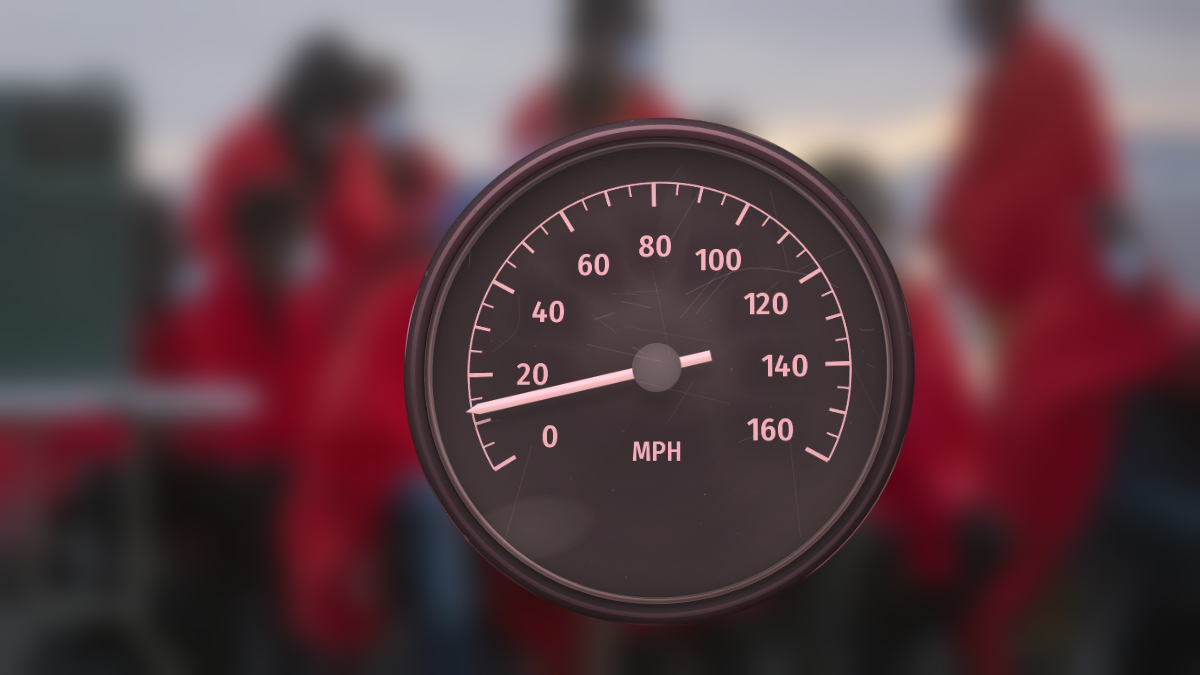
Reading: 12.5 mph
